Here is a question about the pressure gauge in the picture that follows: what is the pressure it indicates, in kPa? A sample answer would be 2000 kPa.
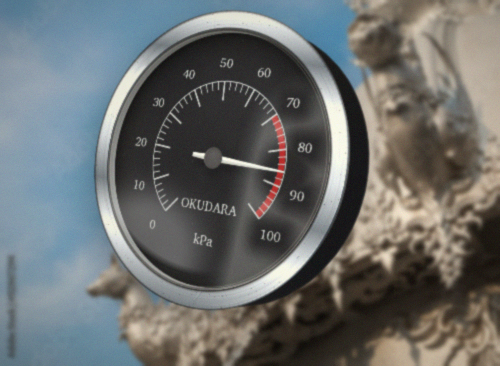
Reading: 86 kPa
